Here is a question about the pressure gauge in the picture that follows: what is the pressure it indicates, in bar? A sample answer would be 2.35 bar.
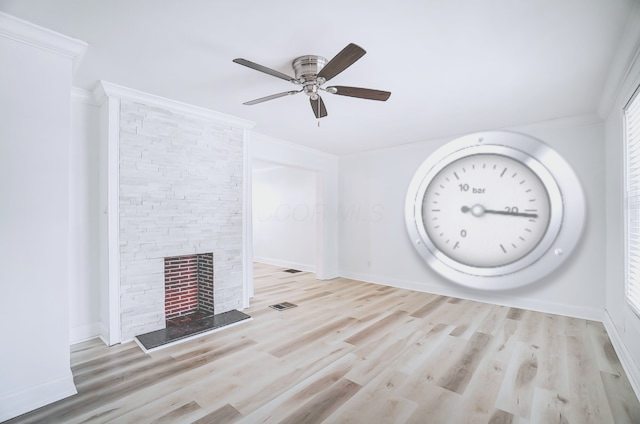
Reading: 20.5 bar
